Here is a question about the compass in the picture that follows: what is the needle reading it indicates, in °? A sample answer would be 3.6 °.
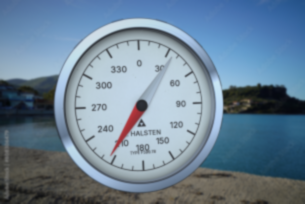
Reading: 215 °
